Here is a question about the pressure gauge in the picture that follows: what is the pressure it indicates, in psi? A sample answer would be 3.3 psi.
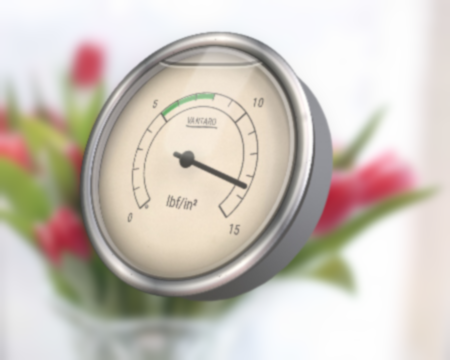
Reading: 13.5 psi
